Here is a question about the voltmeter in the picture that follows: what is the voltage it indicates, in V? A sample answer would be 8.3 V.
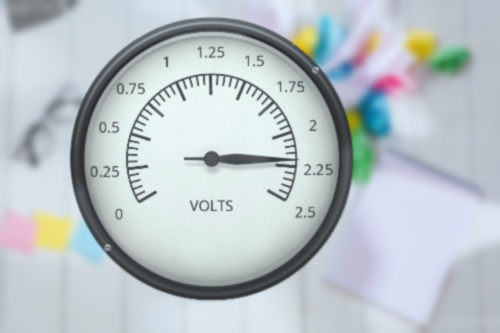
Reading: 2.2 V
